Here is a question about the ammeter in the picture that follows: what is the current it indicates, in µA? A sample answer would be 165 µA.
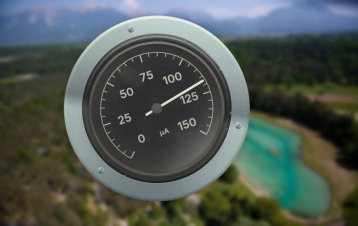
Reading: 117.5 µA
